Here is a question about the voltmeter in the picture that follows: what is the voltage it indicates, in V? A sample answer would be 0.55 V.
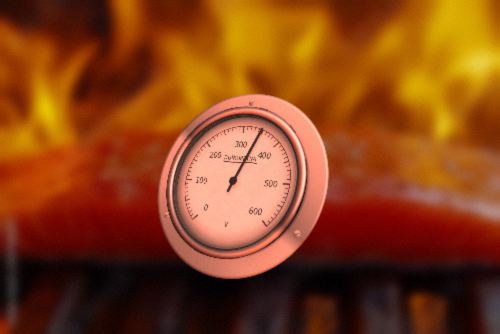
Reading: 350 V
